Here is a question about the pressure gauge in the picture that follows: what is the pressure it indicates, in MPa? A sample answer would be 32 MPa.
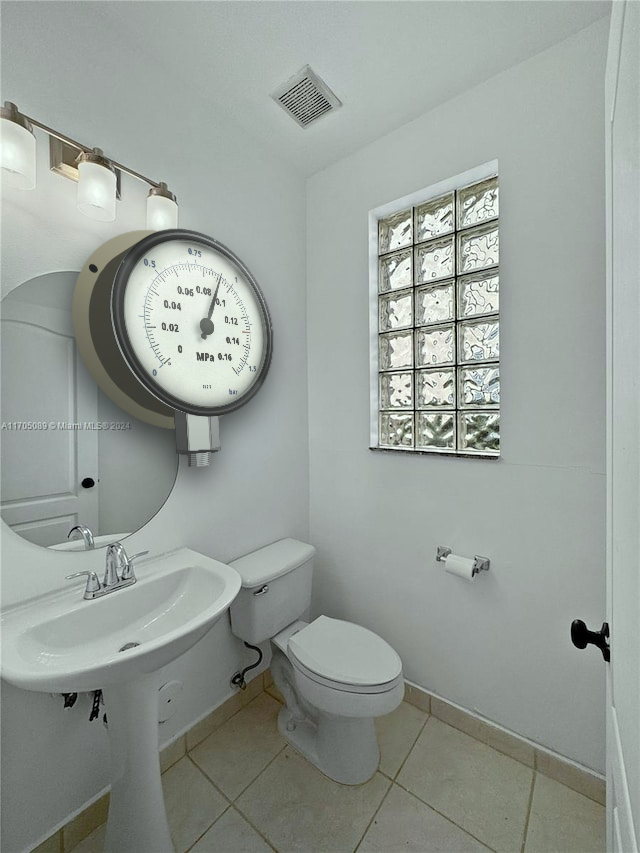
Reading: 0.09 MPa
